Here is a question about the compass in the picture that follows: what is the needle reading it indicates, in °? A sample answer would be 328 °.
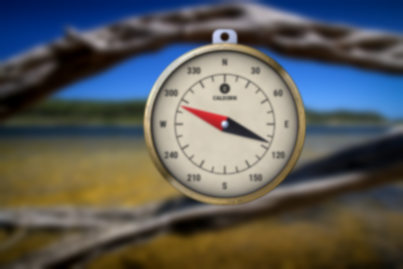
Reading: 292.5 °
